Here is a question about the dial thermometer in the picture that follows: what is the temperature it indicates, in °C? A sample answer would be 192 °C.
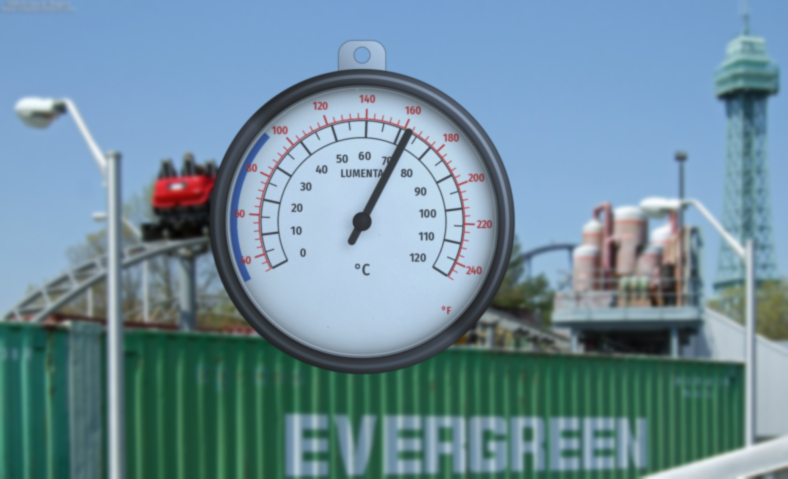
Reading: 72.5 °C
